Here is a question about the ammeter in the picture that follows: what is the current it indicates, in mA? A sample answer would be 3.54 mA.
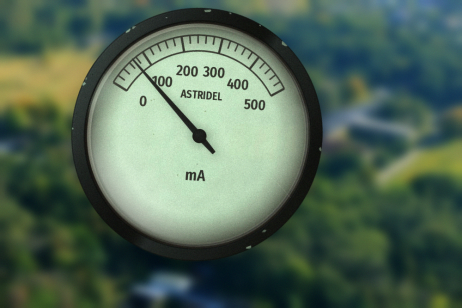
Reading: 70 mA
